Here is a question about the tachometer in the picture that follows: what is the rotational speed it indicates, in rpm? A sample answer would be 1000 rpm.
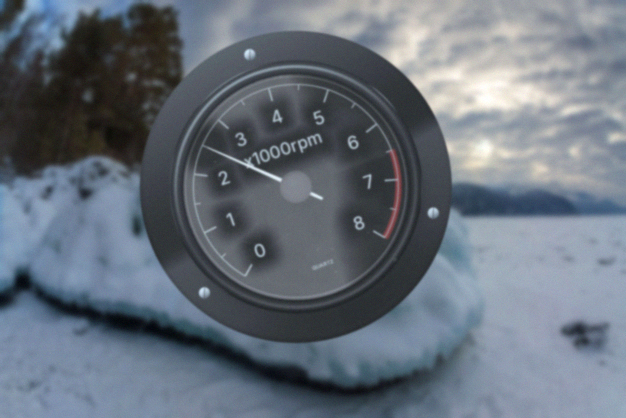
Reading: 2500 rpm
